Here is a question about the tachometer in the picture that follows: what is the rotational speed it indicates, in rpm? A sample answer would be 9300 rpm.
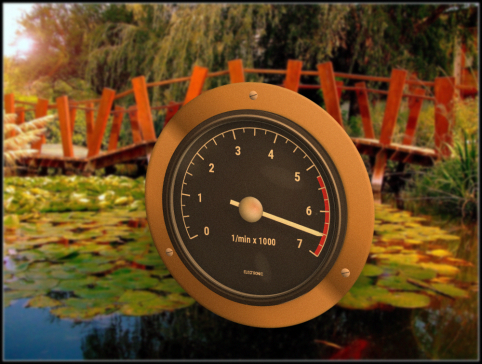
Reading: 6500 rpm
